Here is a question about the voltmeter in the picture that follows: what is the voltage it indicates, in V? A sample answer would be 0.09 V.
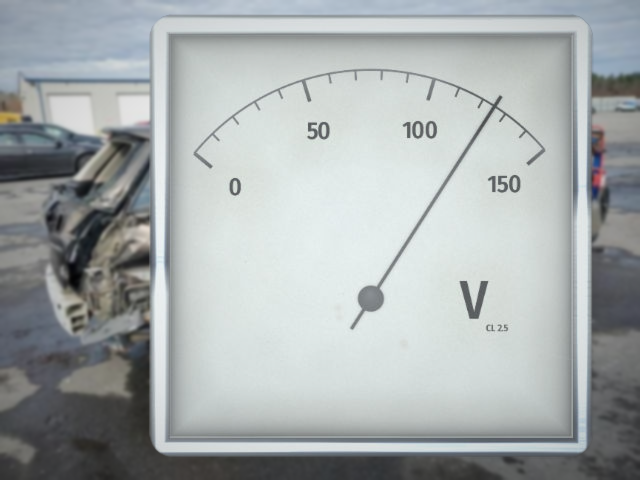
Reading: 125 V
